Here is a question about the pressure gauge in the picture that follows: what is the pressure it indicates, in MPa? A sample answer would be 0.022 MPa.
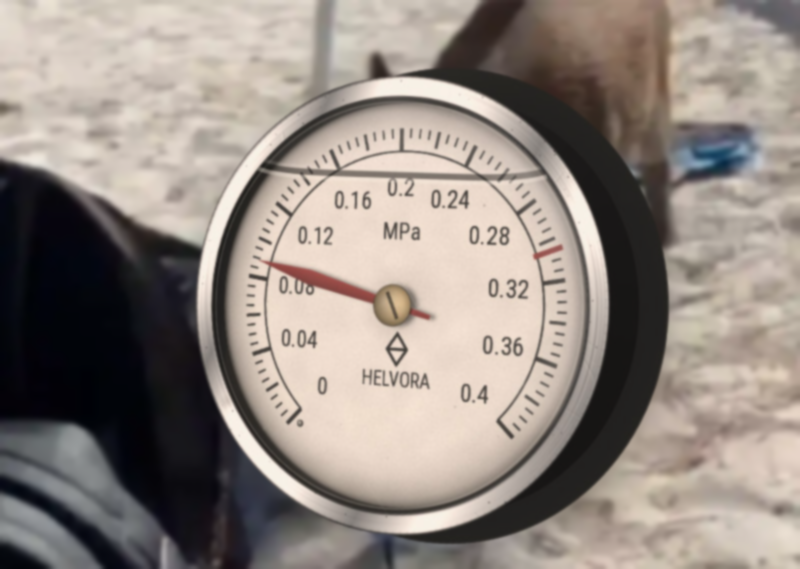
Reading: 0.09 MPa
